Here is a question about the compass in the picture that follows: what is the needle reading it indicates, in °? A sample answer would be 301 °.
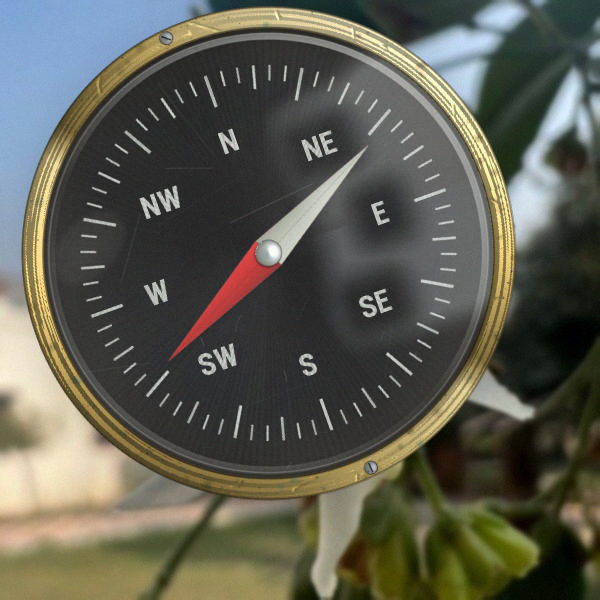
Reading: 242.5 °
